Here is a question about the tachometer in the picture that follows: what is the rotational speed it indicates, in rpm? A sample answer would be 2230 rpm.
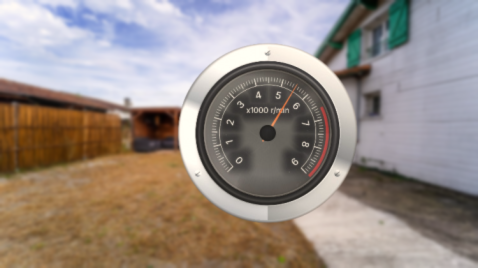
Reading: 5500 rpm
